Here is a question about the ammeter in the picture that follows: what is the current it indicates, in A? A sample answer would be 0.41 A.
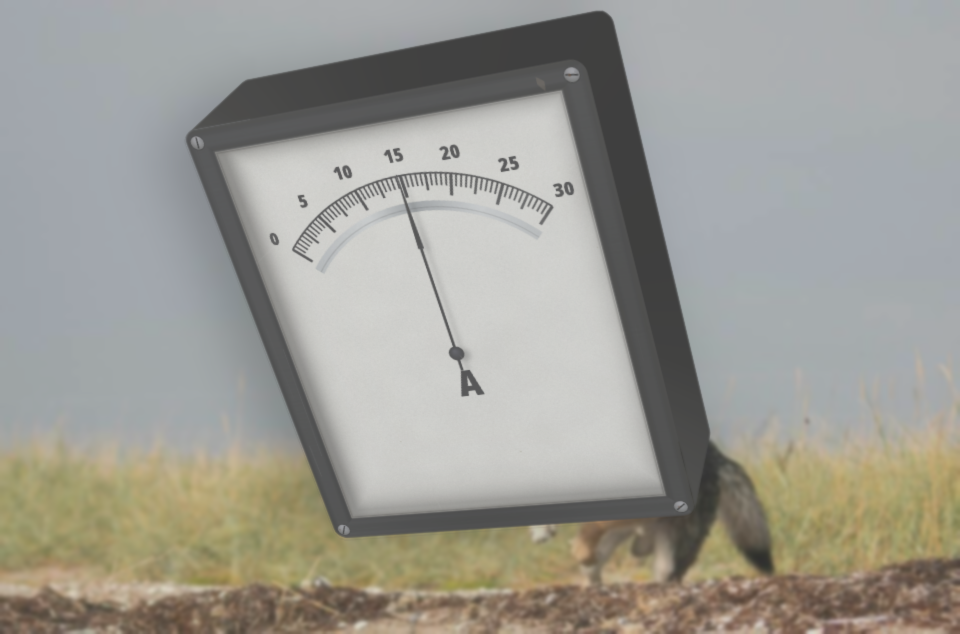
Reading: 15 A
